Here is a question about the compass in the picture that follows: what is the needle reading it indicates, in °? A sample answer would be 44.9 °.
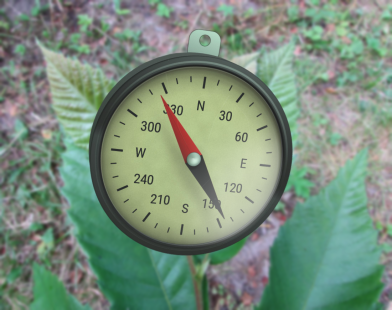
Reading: 325 °
